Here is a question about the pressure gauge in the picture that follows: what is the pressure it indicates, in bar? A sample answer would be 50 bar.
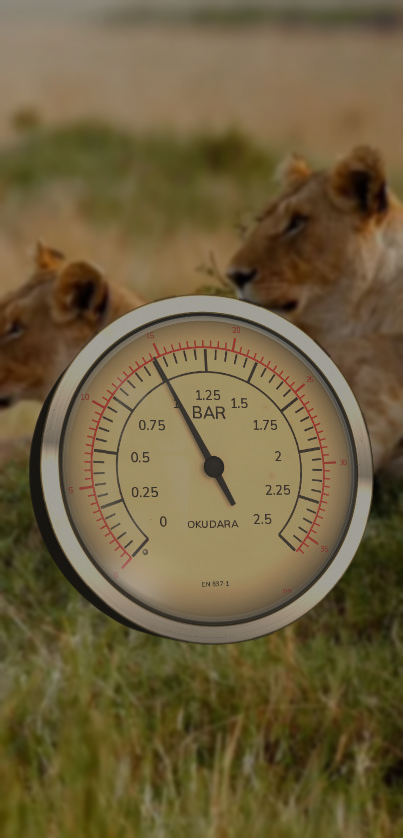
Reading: 1 bar
